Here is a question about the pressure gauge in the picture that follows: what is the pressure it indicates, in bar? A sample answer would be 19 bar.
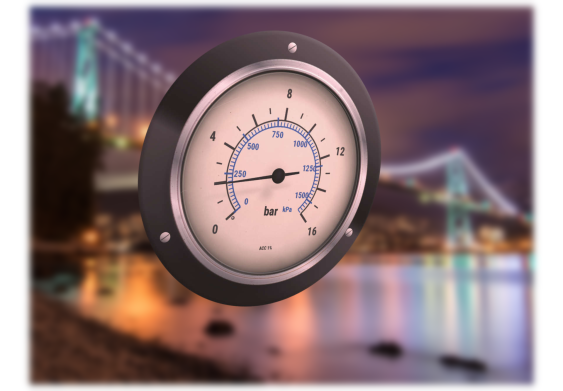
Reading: 2 bar
